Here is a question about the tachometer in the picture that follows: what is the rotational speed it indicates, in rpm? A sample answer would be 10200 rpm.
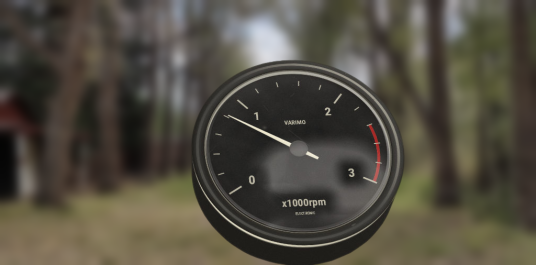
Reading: 800 rpm
